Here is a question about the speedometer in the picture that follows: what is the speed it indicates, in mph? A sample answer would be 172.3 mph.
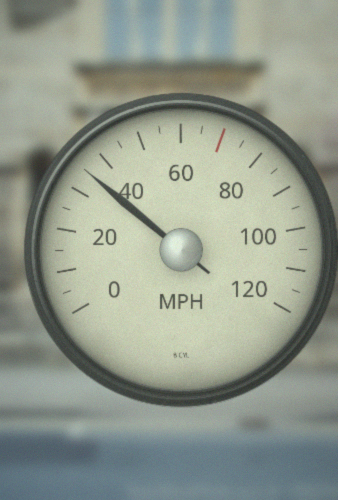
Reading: 35 mph
